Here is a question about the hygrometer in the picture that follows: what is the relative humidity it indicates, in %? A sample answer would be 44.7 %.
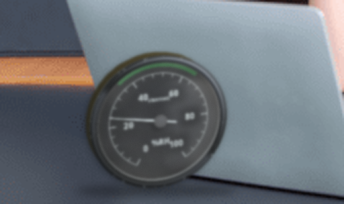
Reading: 24 %
